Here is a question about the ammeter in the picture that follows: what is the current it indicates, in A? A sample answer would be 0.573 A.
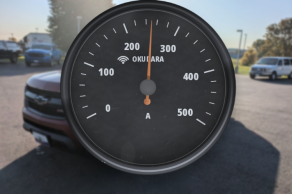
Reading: 250 A
